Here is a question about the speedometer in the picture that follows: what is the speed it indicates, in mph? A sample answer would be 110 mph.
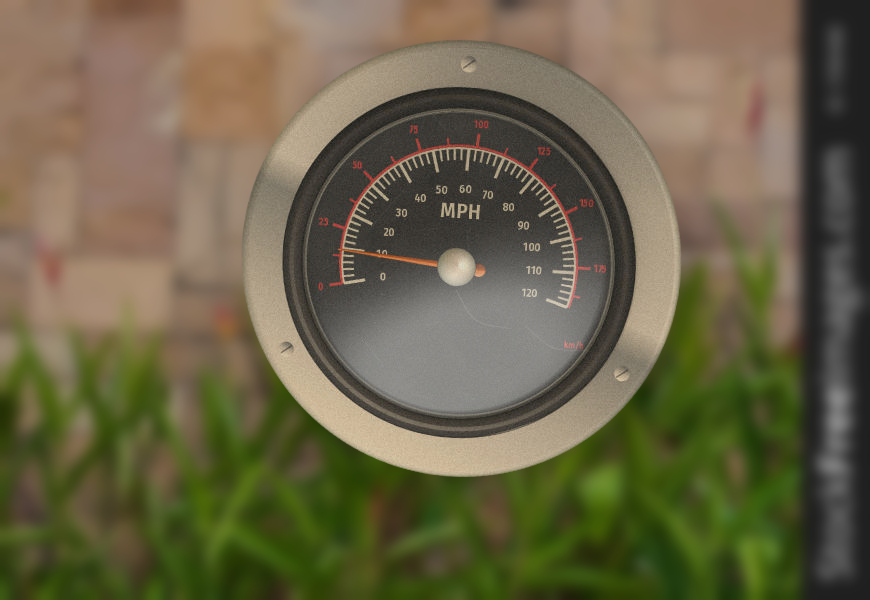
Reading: 10 mph
